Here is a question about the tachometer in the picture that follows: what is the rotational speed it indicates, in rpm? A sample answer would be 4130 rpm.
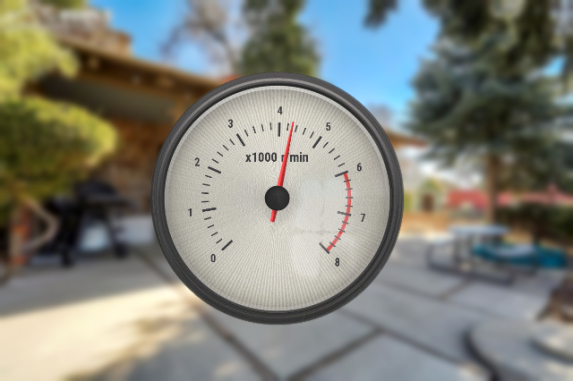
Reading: 4300 rpm
